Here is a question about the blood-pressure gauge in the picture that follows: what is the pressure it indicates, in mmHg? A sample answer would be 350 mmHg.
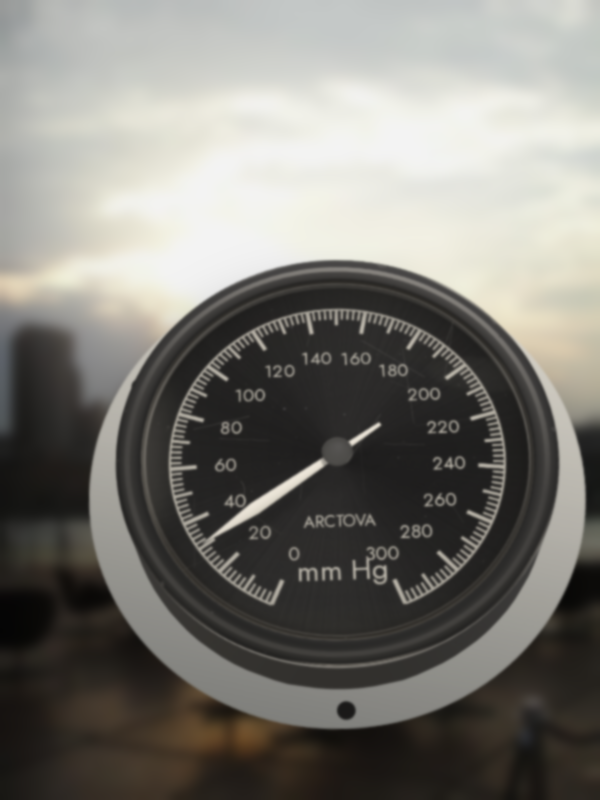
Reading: 30 mmHg
